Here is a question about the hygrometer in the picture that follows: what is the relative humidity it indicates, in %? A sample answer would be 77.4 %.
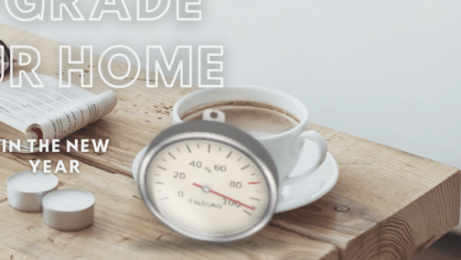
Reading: 95 %
